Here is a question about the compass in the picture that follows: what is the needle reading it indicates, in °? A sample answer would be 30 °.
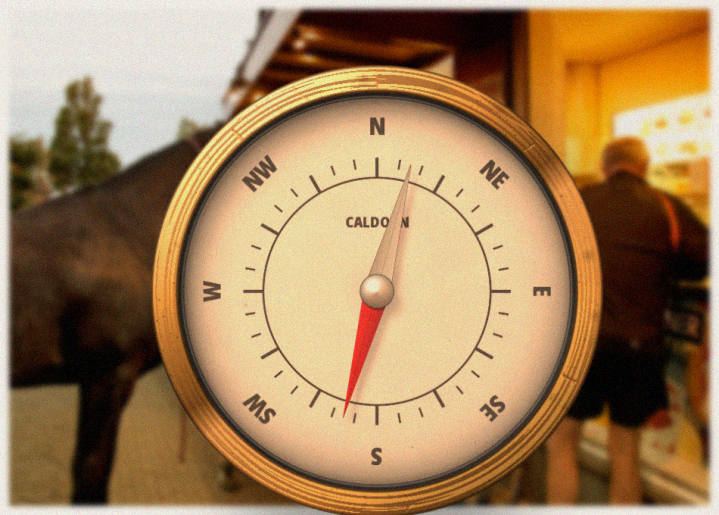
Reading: 195 °
